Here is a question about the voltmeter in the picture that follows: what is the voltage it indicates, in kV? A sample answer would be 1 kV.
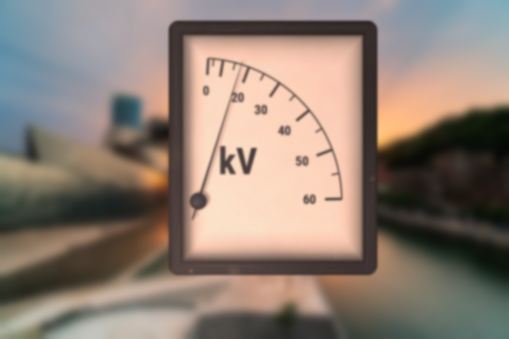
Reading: 17.5 kV
